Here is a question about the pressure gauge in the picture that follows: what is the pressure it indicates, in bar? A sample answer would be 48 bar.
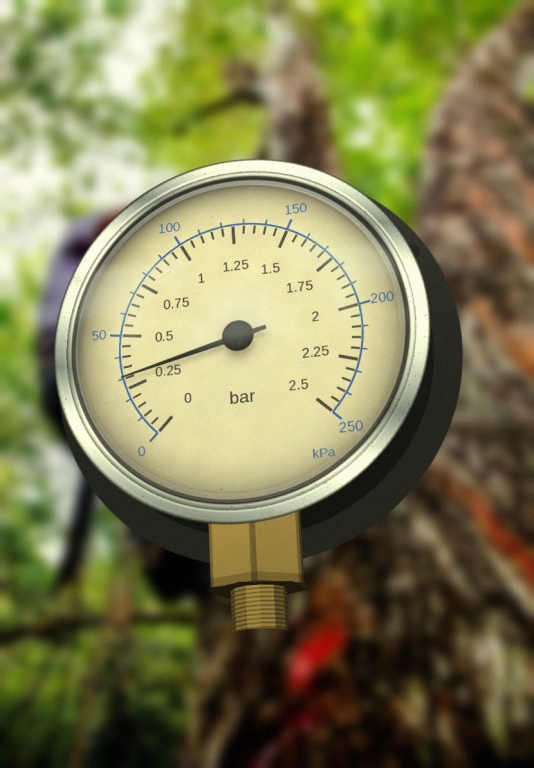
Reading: 0.3 bar
